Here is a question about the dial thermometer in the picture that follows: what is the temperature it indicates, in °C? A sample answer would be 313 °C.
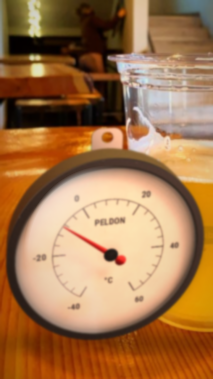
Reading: -8 °C
